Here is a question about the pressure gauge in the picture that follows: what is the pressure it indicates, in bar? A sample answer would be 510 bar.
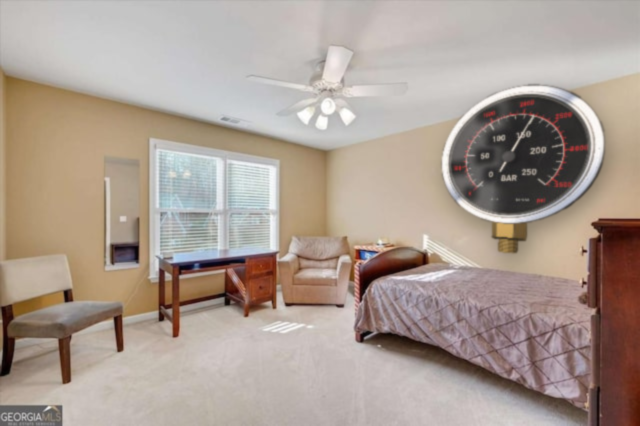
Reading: 150 bar
